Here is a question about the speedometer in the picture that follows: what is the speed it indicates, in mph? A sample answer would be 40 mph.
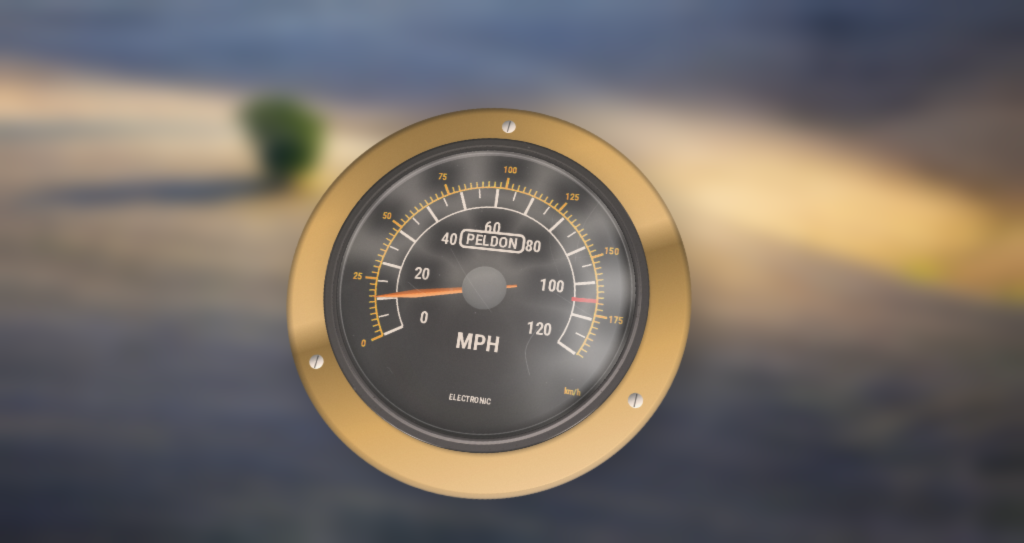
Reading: 10 mph
